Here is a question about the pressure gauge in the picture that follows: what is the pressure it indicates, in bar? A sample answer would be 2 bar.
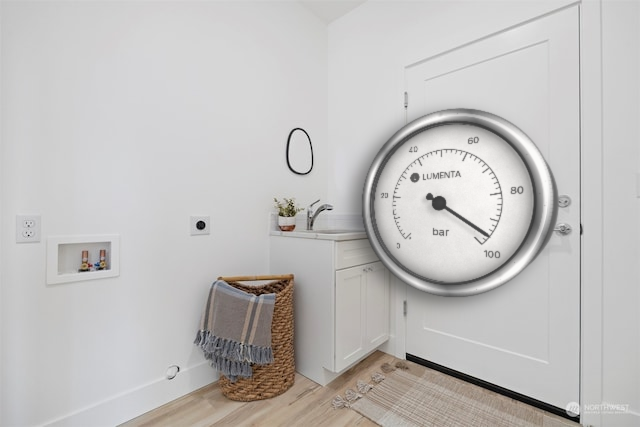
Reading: 96 bar
